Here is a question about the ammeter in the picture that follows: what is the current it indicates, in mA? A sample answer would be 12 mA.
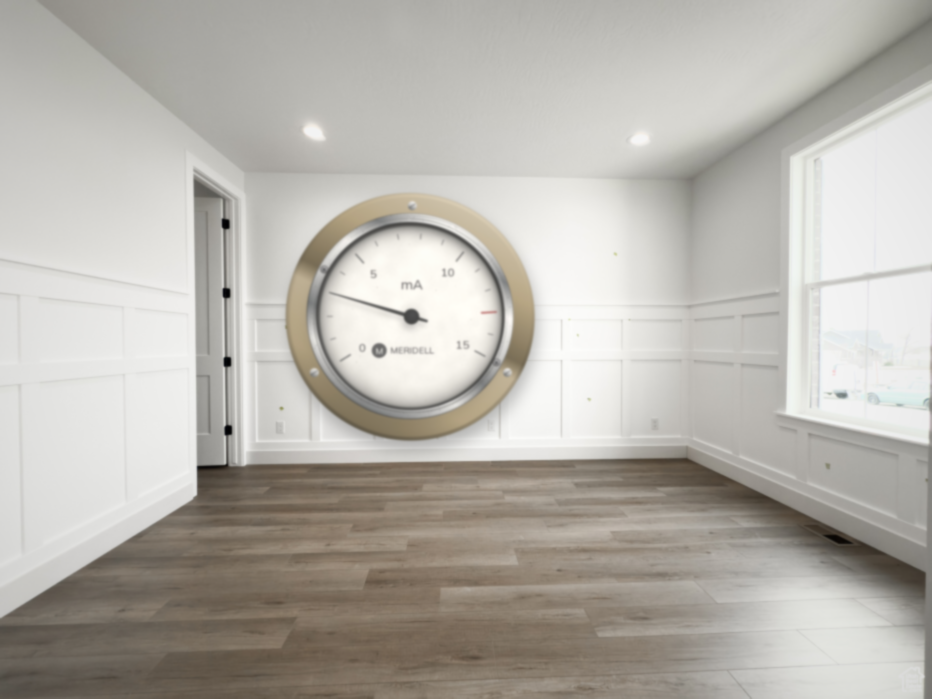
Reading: 3 mA
